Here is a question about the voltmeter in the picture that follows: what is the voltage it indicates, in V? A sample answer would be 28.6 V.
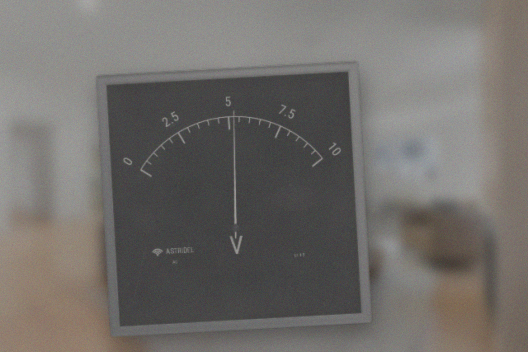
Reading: 5.25 V
